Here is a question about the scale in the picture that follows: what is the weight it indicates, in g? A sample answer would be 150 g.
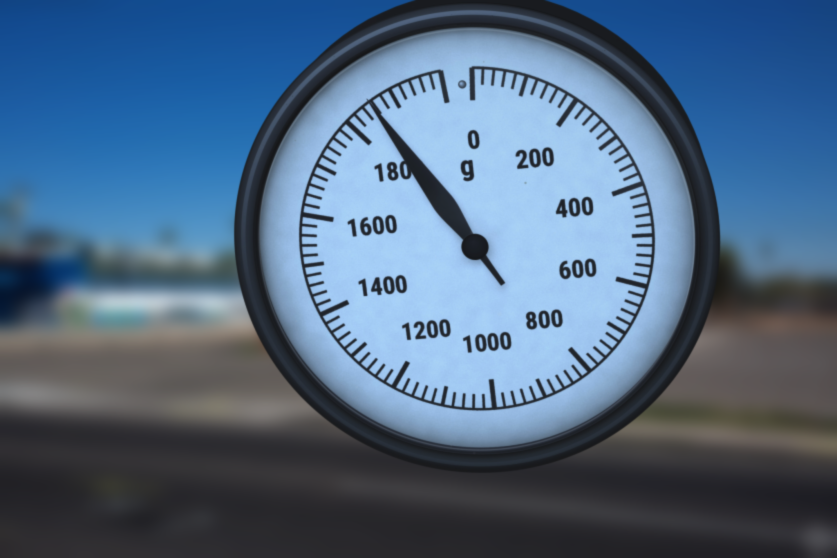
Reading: 1860 g
